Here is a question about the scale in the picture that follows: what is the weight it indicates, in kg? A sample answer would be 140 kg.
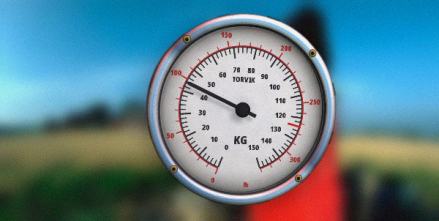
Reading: 44 kg
